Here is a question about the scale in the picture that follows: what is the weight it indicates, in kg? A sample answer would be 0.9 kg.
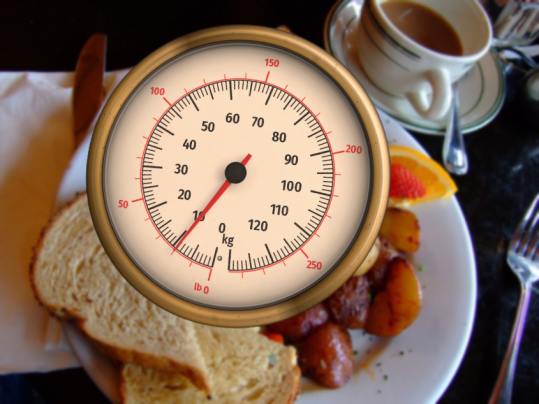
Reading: 9 kg
